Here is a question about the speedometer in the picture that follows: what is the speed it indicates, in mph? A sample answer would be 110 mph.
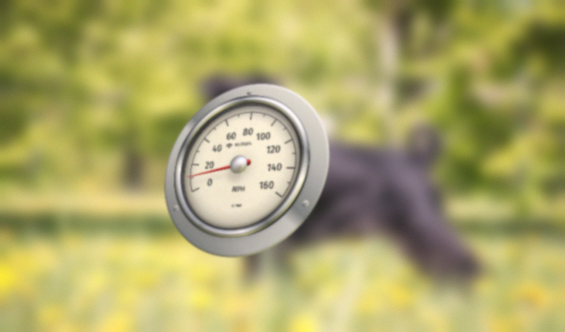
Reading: 10 mph
